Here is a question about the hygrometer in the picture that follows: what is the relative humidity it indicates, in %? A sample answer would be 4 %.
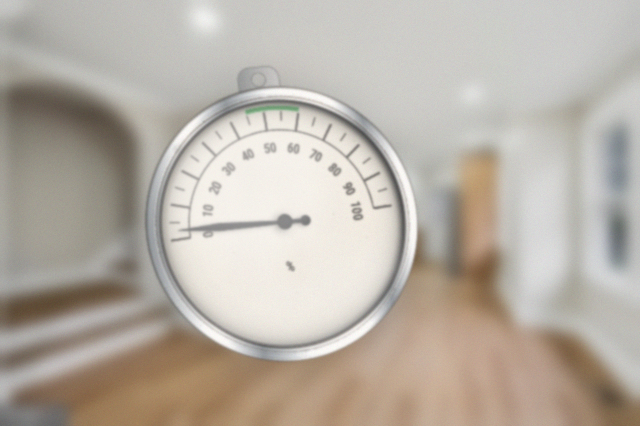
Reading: 2.5 %
